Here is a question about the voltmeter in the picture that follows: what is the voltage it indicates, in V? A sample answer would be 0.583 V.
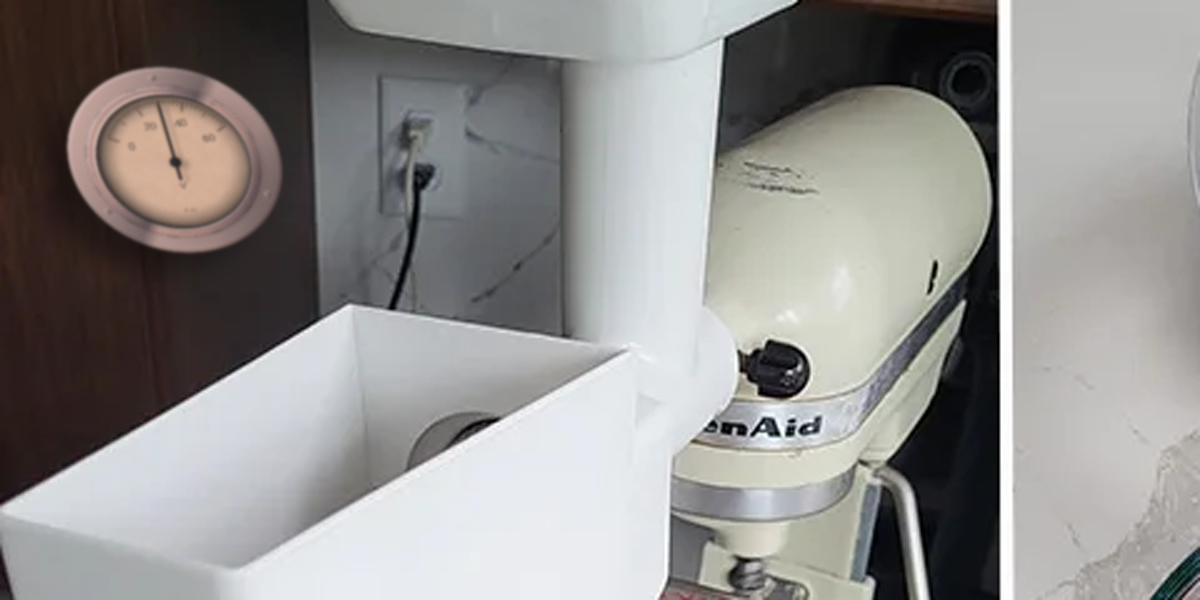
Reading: 30 V
